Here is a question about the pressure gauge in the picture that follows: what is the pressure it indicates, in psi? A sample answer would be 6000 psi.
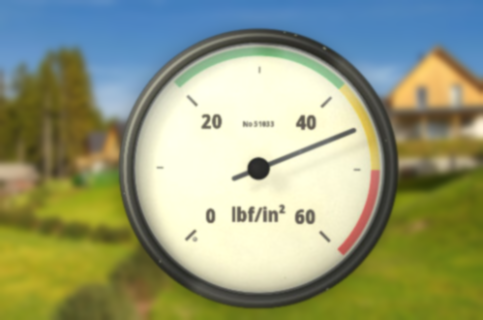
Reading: 45 psi
